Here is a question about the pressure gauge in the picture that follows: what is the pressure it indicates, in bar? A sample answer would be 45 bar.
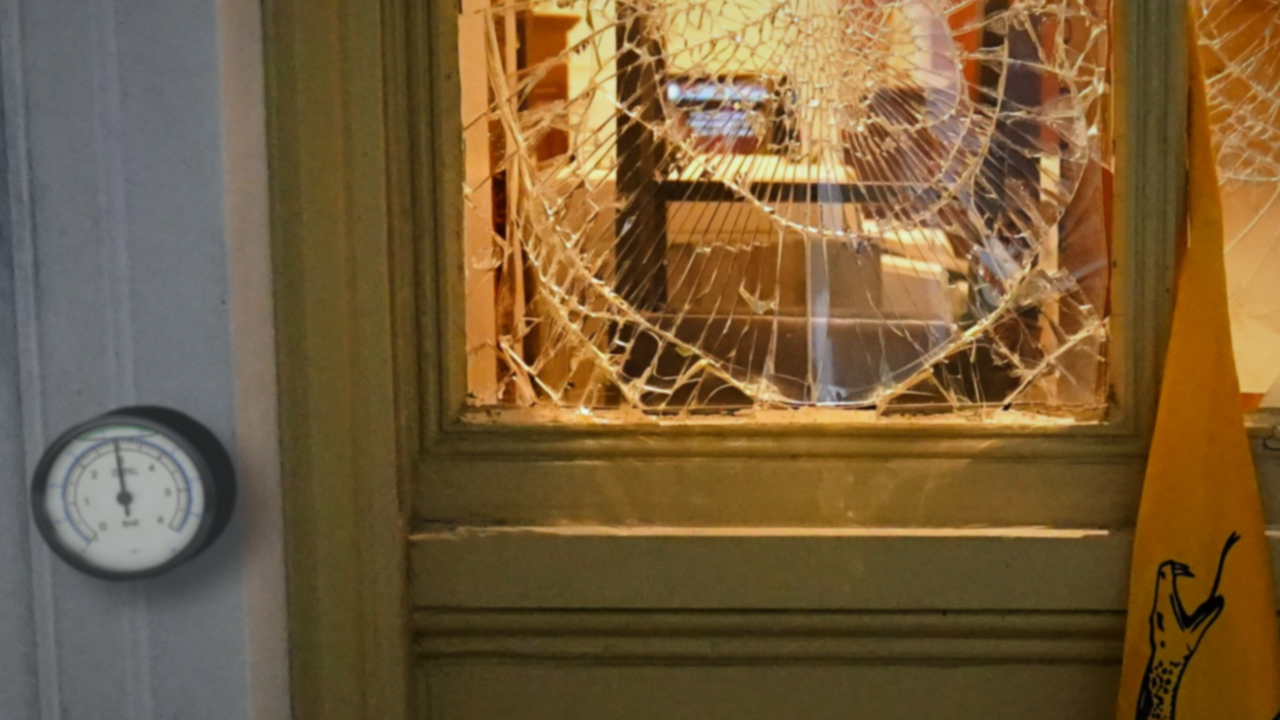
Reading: 3 bar
